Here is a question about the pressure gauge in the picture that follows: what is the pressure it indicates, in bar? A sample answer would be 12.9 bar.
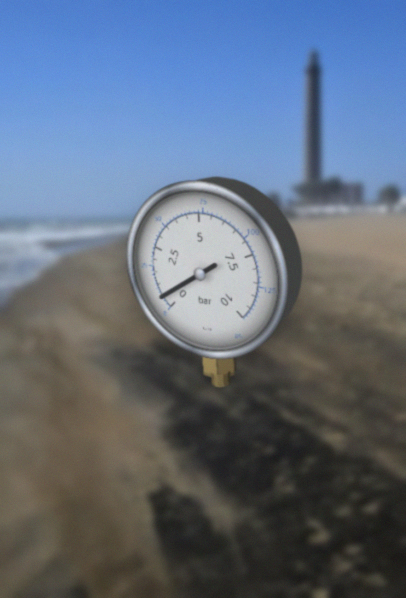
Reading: 0.5 bar
